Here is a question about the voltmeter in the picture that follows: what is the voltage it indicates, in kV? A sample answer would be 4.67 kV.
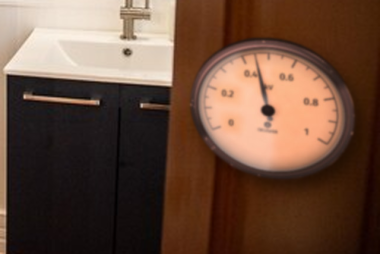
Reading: 0.45 kV
